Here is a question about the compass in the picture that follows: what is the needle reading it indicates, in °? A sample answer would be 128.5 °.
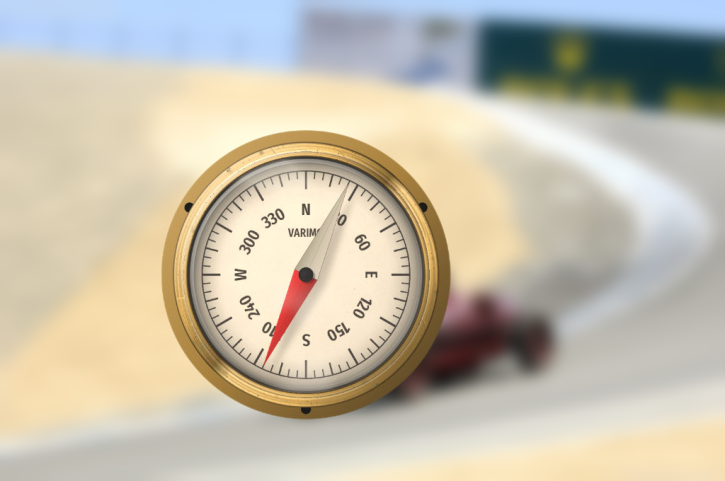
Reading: 205 °
